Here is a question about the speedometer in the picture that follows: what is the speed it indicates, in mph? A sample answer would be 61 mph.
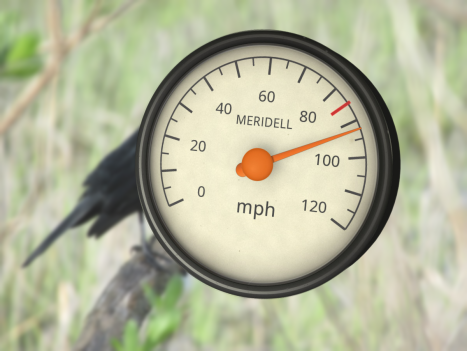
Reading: 92.5 mph
